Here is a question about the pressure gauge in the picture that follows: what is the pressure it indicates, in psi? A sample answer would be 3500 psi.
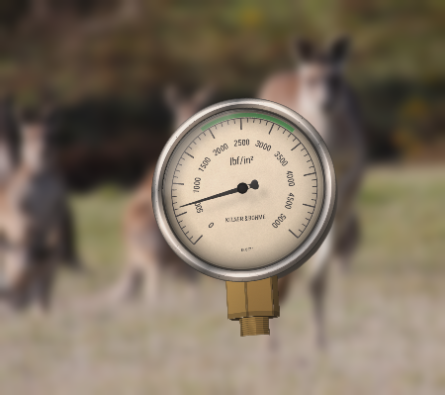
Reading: 600 psi
